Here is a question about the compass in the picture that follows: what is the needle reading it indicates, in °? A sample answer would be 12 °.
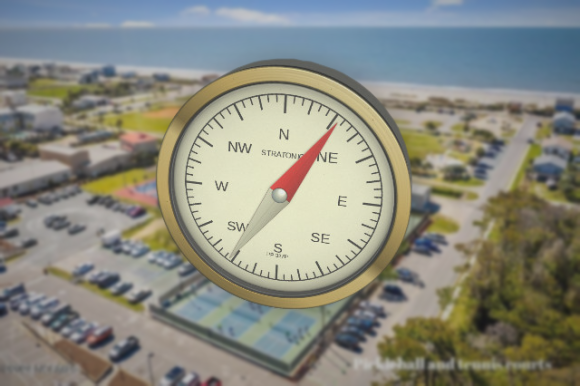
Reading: 32.5 °
